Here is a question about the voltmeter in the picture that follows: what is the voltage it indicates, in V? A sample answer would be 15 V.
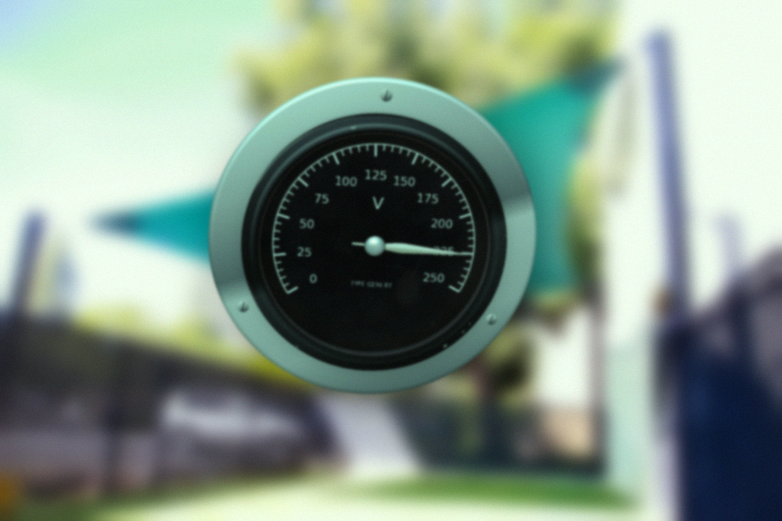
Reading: 225 V
